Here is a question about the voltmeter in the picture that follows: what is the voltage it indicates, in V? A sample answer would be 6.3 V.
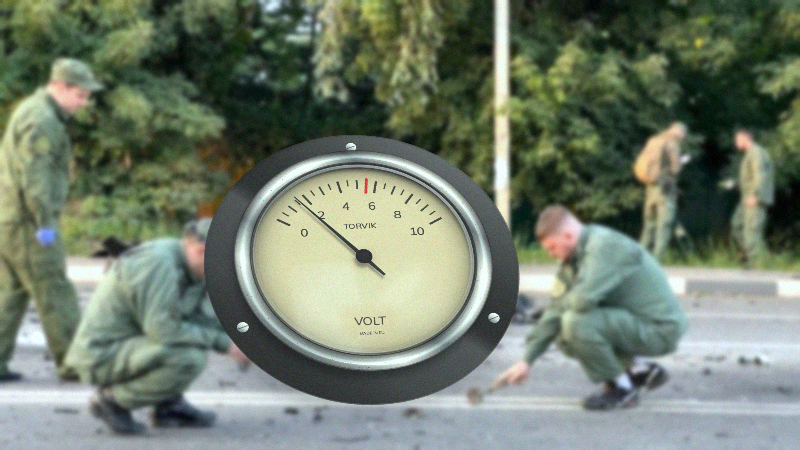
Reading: 1.5 V
